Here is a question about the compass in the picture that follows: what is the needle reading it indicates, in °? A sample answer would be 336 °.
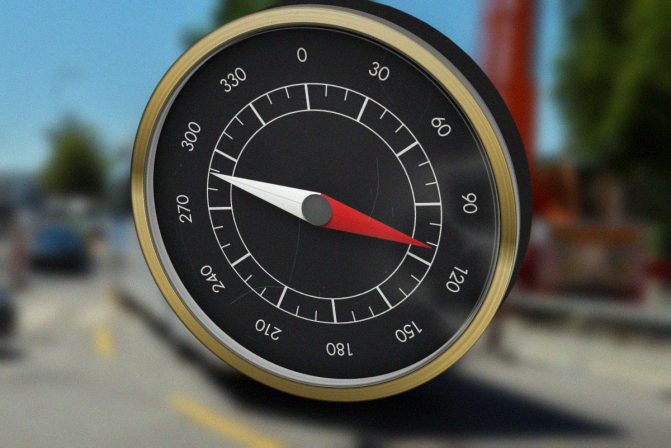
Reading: 110 °
